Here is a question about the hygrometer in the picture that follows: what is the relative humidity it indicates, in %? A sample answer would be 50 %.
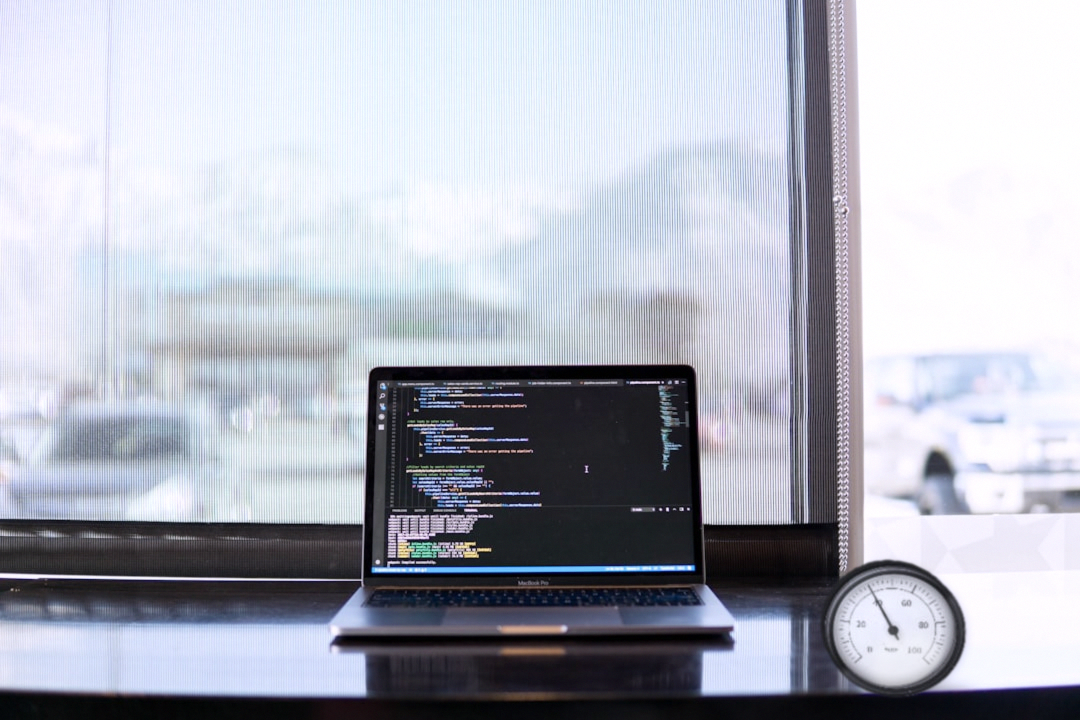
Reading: 40 %
